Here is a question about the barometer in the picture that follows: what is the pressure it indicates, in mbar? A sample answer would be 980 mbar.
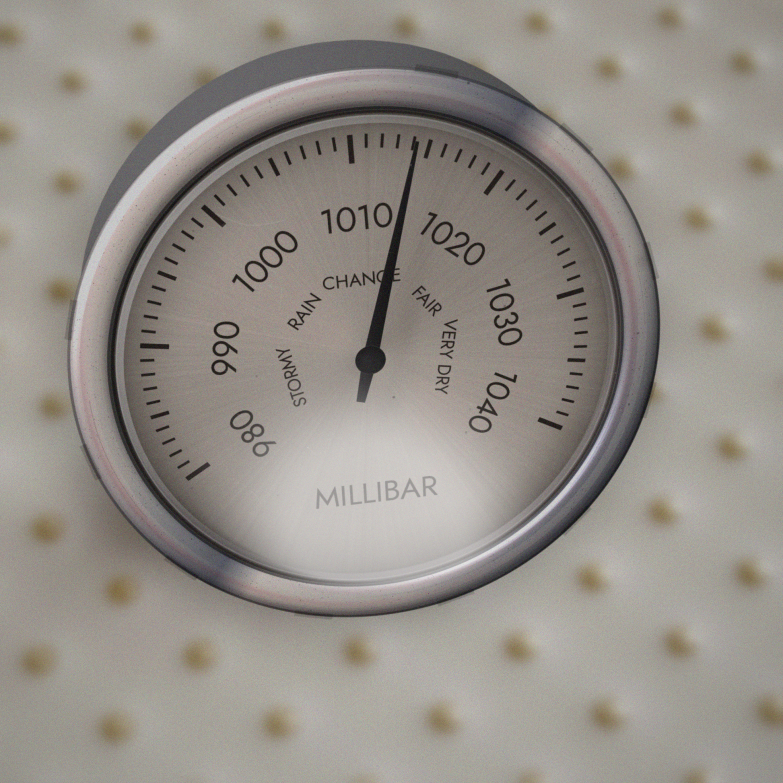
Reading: 1014 mbar
